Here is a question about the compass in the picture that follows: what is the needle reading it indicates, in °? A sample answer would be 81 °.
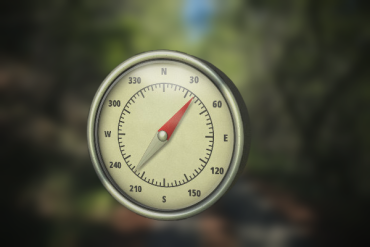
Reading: 40 °
